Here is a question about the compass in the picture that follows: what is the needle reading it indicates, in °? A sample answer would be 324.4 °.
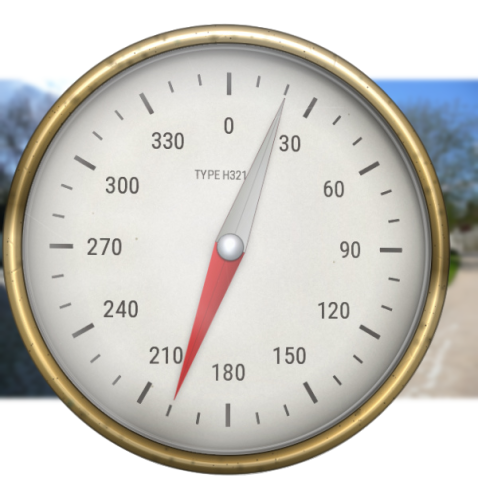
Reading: 200 °
